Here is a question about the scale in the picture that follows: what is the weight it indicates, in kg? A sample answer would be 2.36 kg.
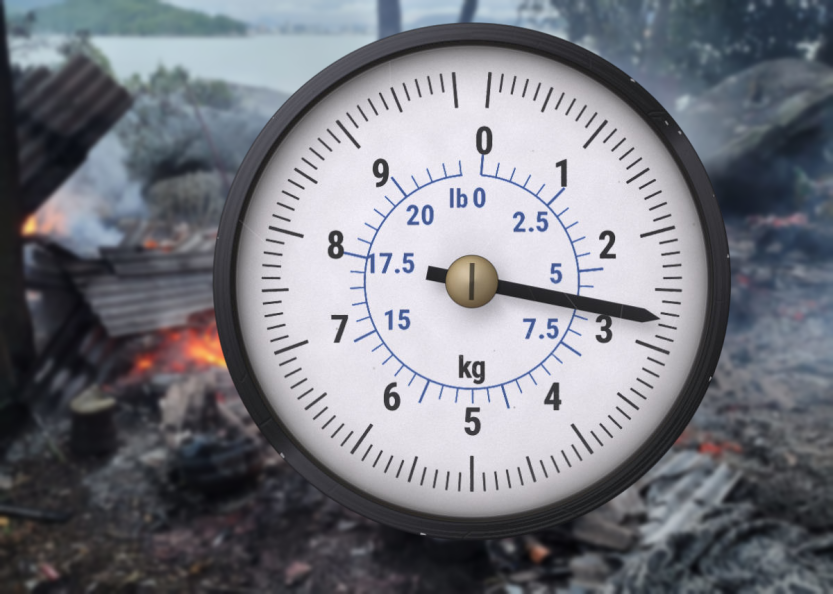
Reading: 2.75 kg
